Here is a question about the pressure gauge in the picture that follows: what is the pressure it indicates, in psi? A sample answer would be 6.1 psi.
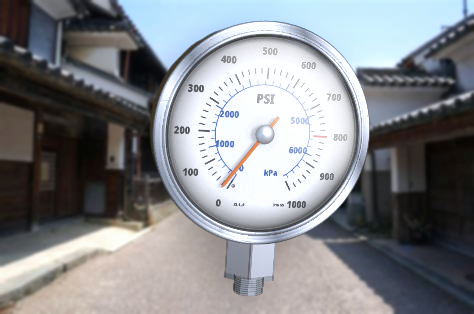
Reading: 20 psi
